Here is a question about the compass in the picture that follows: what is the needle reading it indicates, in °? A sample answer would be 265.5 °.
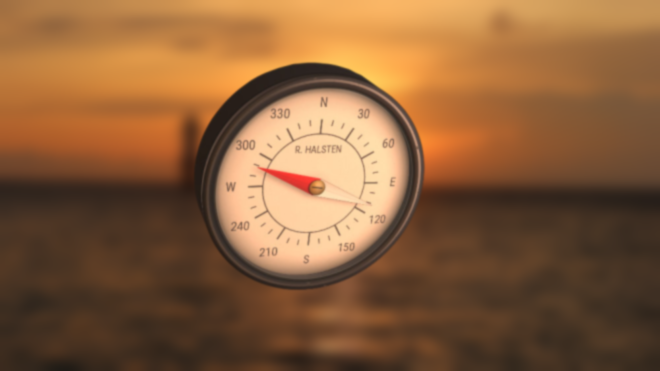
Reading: 290 °
